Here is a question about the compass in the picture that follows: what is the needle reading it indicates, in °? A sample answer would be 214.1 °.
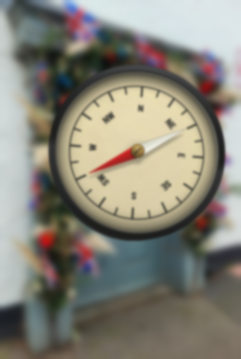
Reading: 240 °
